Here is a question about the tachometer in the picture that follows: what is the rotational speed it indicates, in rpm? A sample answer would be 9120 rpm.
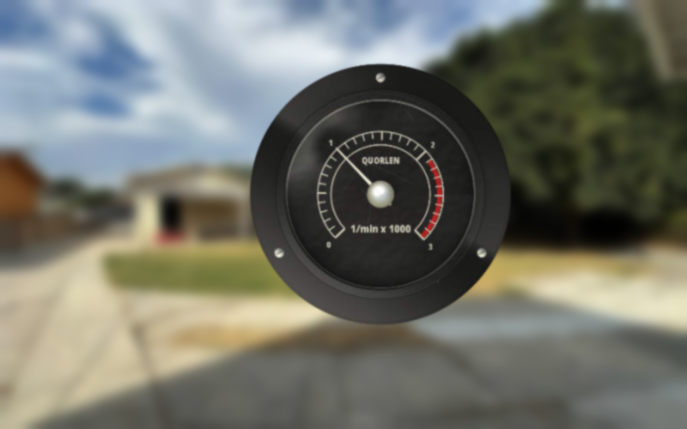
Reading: 1000 rpm
